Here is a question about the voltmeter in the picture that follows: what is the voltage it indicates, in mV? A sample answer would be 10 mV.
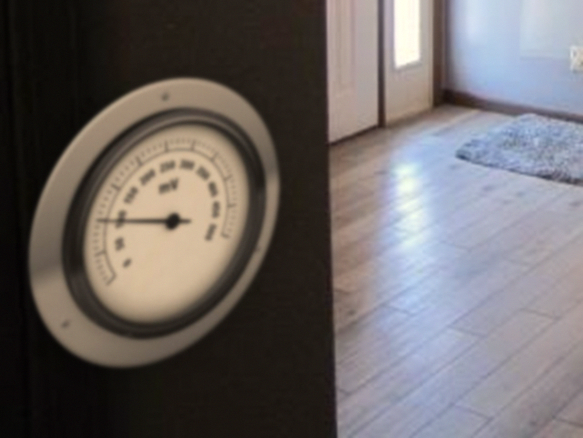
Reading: 100 mV
